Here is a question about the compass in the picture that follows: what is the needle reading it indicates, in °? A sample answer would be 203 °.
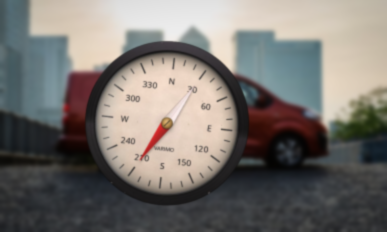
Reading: 210 °
